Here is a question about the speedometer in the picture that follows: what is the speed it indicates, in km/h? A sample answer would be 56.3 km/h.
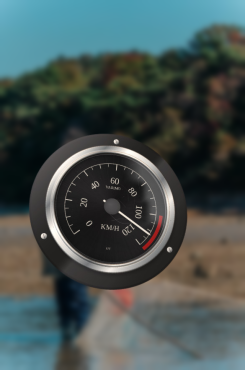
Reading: 112.5 km/h
